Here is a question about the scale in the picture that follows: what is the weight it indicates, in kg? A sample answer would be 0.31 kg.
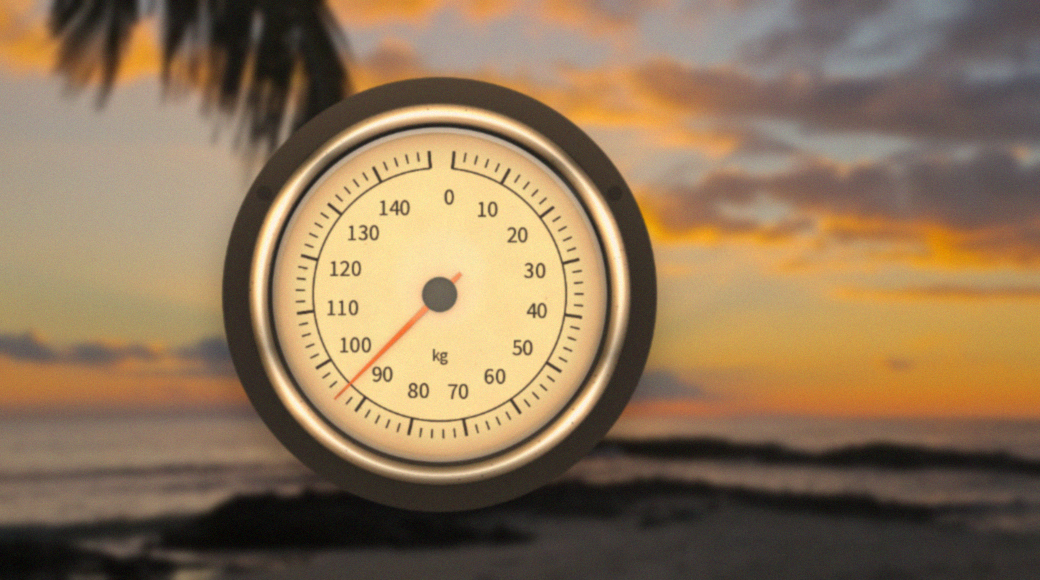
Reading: 94 kg
